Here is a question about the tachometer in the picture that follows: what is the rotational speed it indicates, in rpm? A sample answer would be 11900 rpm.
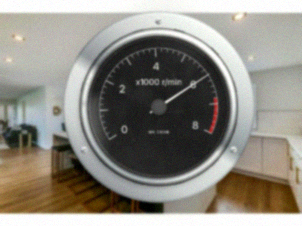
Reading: 6000 rpm
